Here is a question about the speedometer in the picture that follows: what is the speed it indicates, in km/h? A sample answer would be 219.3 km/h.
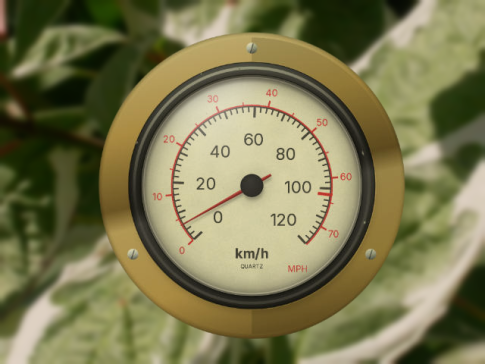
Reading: 6 km/h
